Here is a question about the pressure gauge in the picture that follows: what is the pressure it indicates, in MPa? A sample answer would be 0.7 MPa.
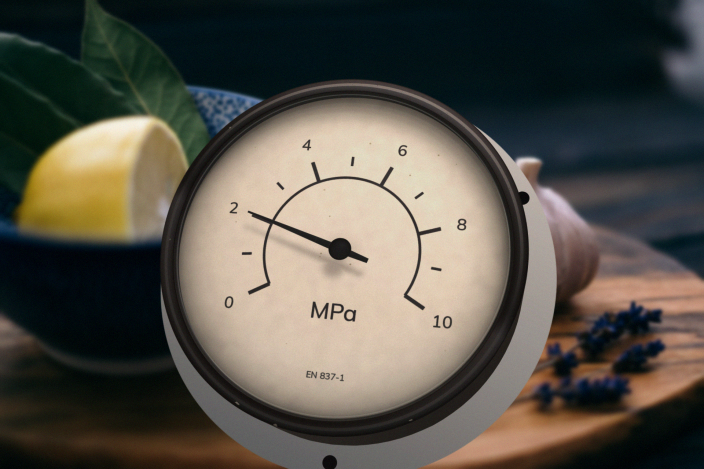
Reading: 2 MPa
